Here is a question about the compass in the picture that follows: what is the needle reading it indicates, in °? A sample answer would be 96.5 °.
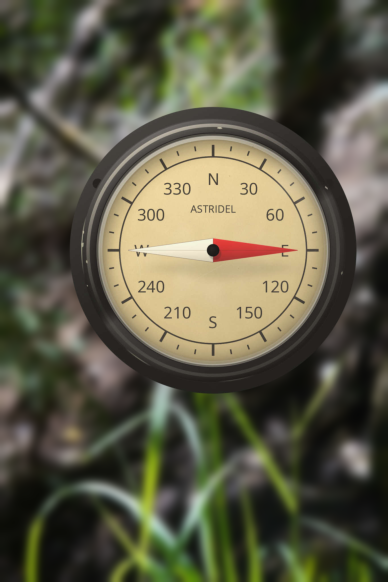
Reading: 90 °
